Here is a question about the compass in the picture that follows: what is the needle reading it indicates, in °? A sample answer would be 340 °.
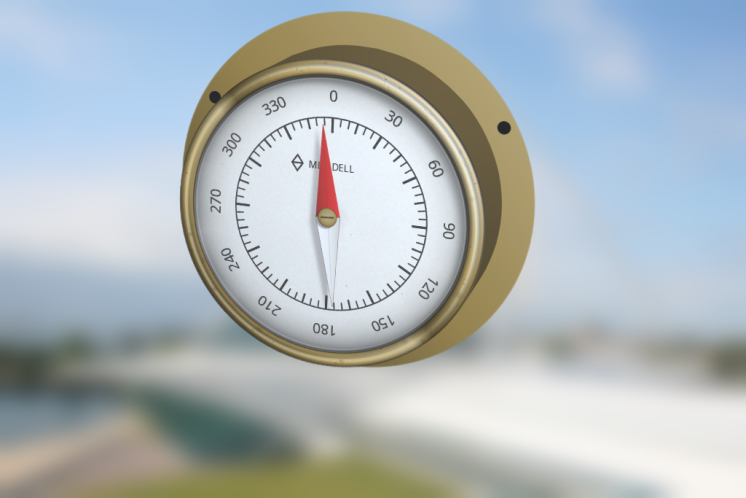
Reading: 355 °
